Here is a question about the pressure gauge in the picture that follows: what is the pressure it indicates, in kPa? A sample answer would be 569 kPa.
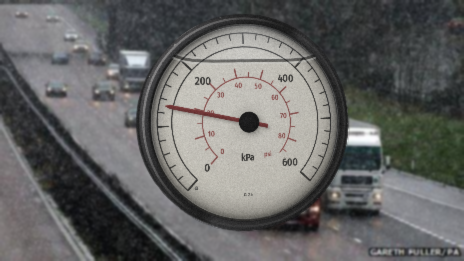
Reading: 130 kPa
